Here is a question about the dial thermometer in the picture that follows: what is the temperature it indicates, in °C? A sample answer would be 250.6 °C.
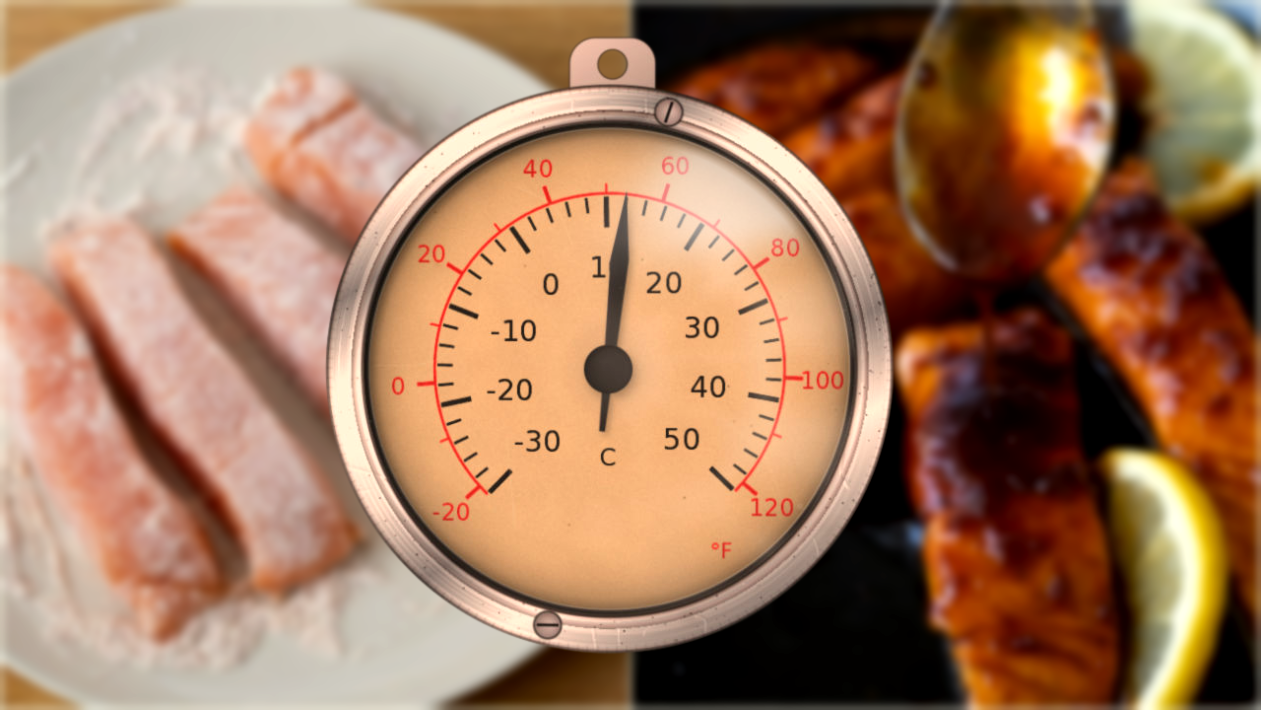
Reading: 12 °C
